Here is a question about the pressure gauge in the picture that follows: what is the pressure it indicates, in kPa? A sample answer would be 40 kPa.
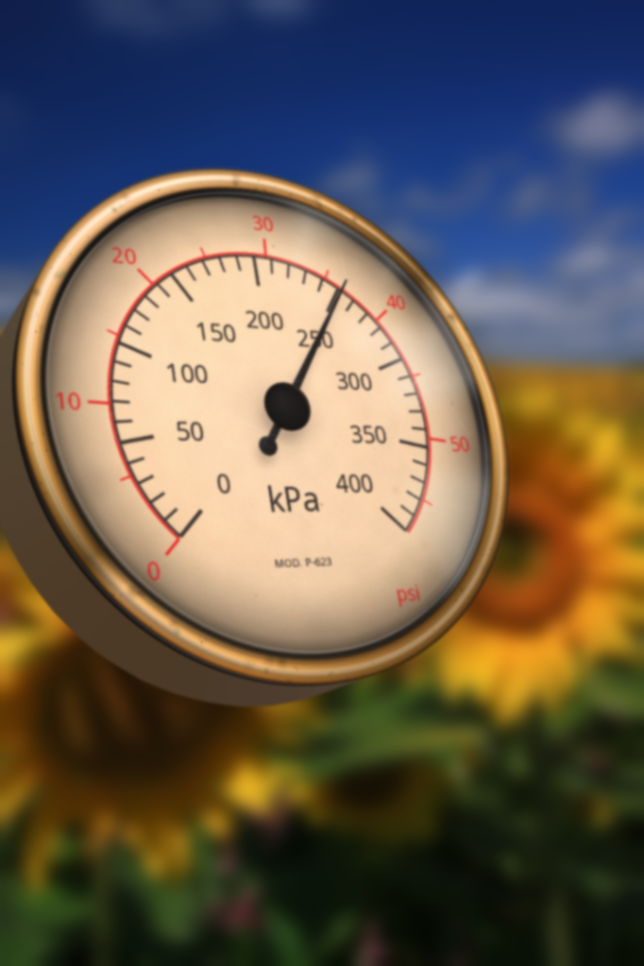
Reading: 250 kPa
